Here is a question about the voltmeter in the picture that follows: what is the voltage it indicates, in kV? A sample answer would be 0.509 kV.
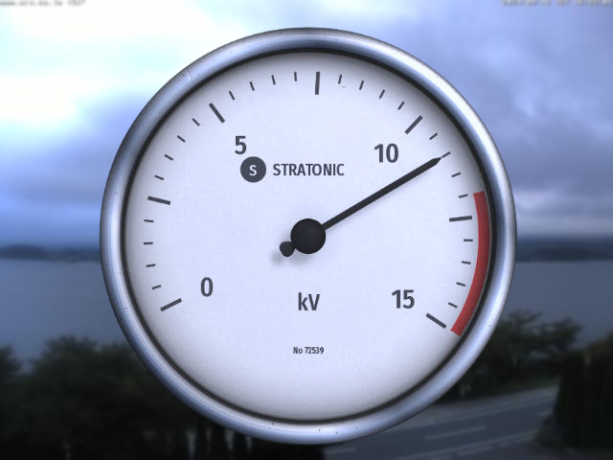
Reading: 11 kV
